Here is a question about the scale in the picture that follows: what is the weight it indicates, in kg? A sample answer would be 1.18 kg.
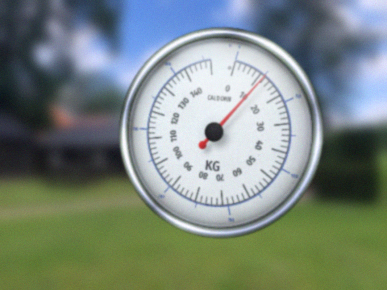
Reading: 12 kg
